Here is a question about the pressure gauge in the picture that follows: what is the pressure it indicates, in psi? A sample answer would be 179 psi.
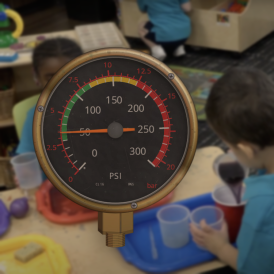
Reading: 50 psi
